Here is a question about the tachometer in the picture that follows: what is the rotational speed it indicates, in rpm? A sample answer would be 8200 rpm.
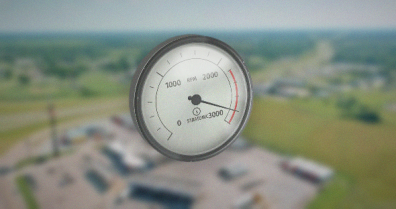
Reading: 2800 rpm
